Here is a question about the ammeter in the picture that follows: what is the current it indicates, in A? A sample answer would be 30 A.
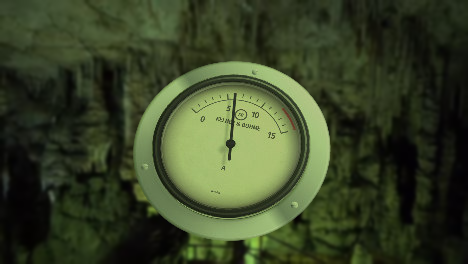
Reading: 6 A
